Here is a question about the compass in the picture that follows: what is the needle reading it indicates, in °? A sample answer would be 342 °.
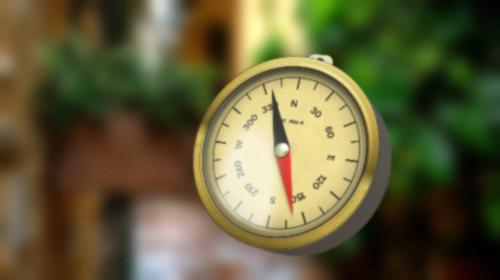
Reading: 157.5 °
